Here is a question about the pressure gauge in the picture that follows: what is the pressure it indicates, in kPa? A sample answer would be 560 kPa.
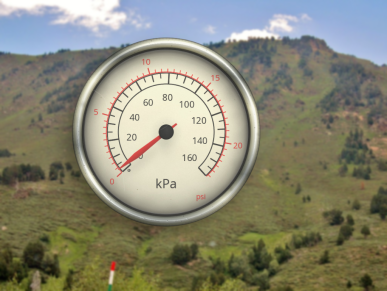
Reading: 2.5 kPa
